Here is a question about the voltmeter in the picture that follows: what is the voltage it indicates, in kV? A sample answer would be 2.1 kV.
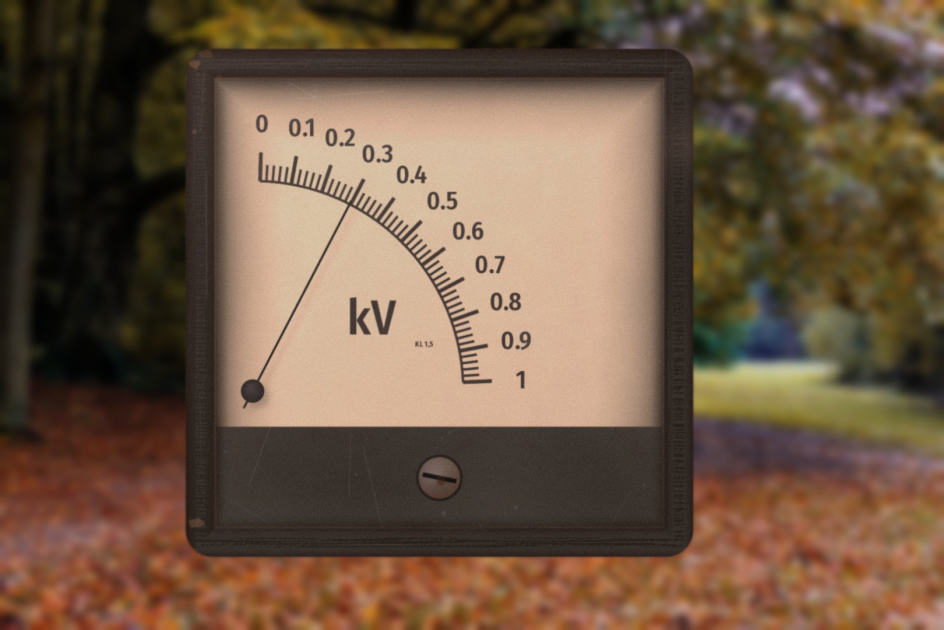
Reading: 0.3 kV
